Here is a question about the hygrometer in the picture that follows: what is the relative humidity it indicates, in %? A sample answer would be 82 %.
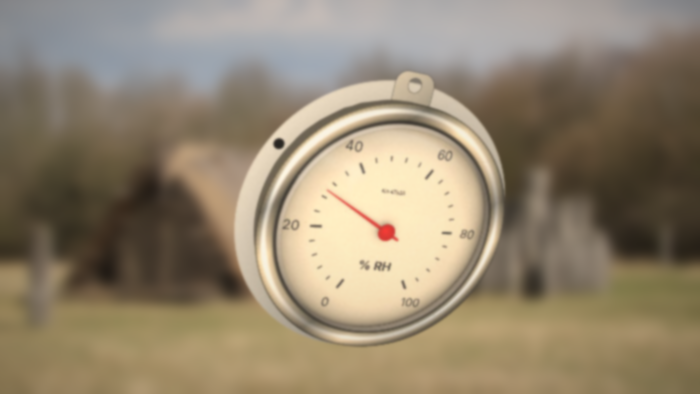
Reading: 30 %
